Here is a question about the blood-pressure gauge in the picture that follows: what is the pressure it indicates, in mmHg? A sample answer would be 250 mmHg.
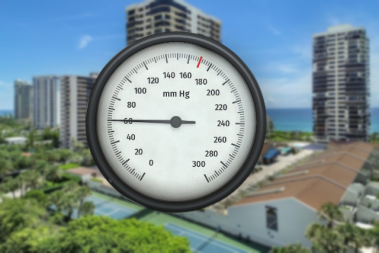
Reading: 60 mmHg
